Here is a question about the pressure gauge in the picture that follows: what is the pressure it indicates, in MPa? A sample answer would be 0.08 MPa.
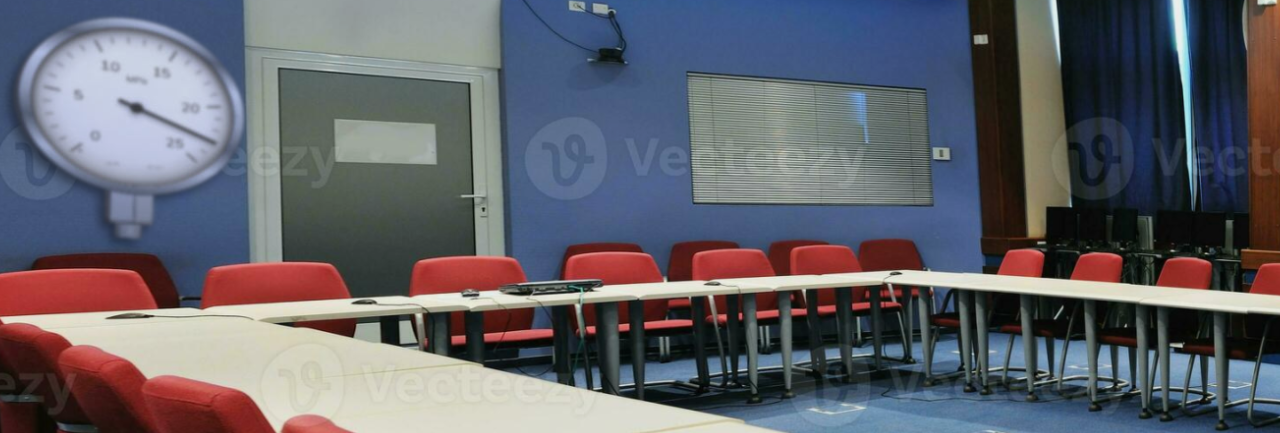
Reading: 23 MPa
